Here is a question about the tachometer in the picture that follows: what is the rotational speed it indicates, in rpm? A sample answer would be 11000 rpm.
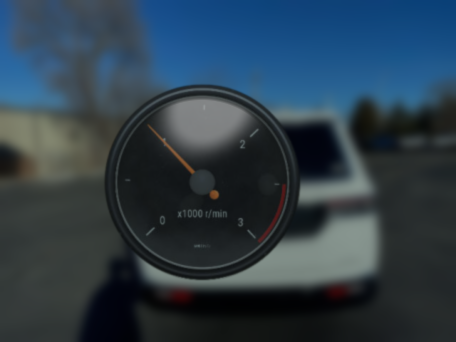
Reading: 1000 rpm
